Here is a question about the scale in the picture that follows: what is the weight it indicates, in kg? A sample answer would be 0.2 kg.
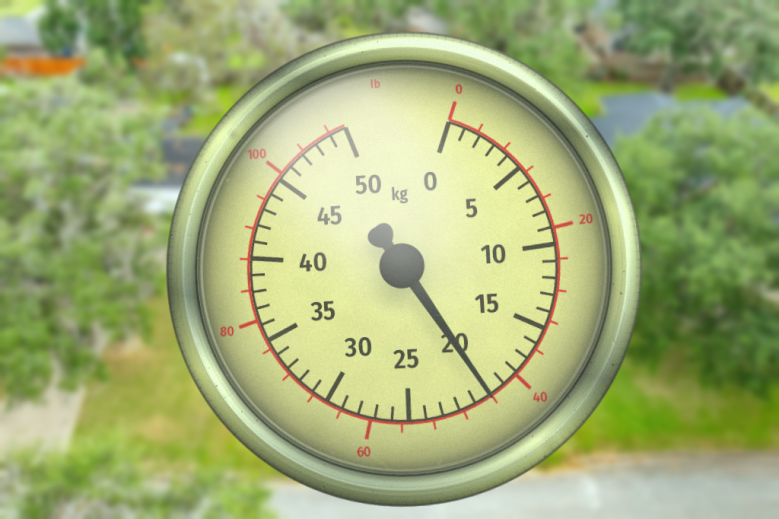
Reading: 20 kg
